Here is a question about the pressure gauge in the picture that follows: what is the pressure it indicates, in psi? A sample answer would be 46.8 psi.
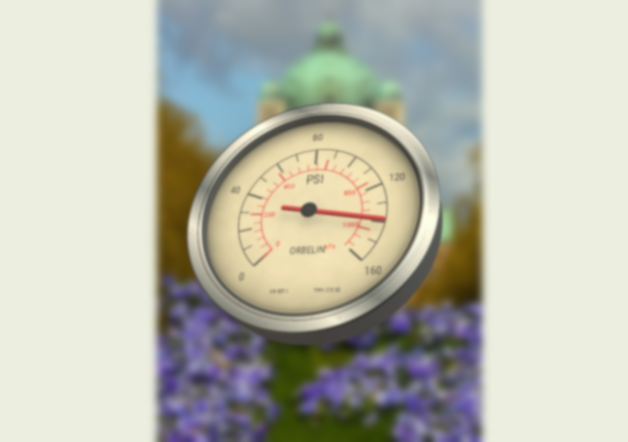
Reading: 140 psi
